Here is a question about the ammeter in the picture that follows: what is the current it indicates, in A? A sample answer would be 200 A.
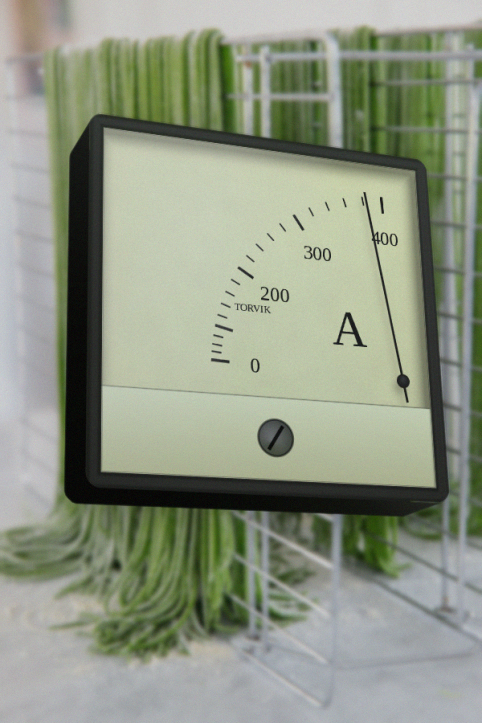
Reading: 380 A
